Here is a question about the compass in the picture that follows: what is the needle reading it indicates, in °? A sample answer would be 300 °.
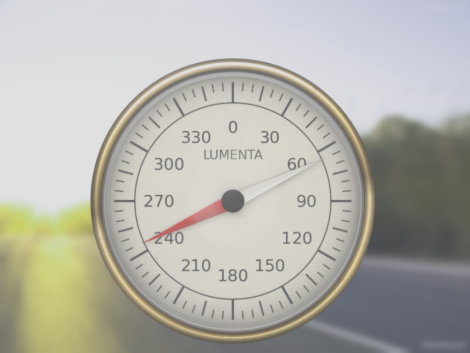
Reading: 245 °
